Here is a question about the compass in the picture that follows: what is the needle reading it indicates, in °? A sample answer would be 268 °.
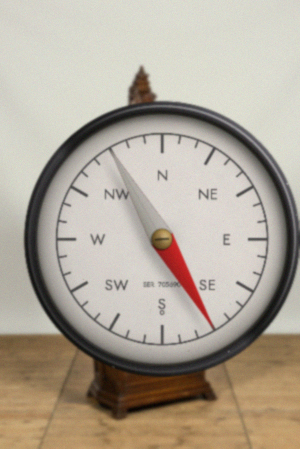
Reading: 150 °
